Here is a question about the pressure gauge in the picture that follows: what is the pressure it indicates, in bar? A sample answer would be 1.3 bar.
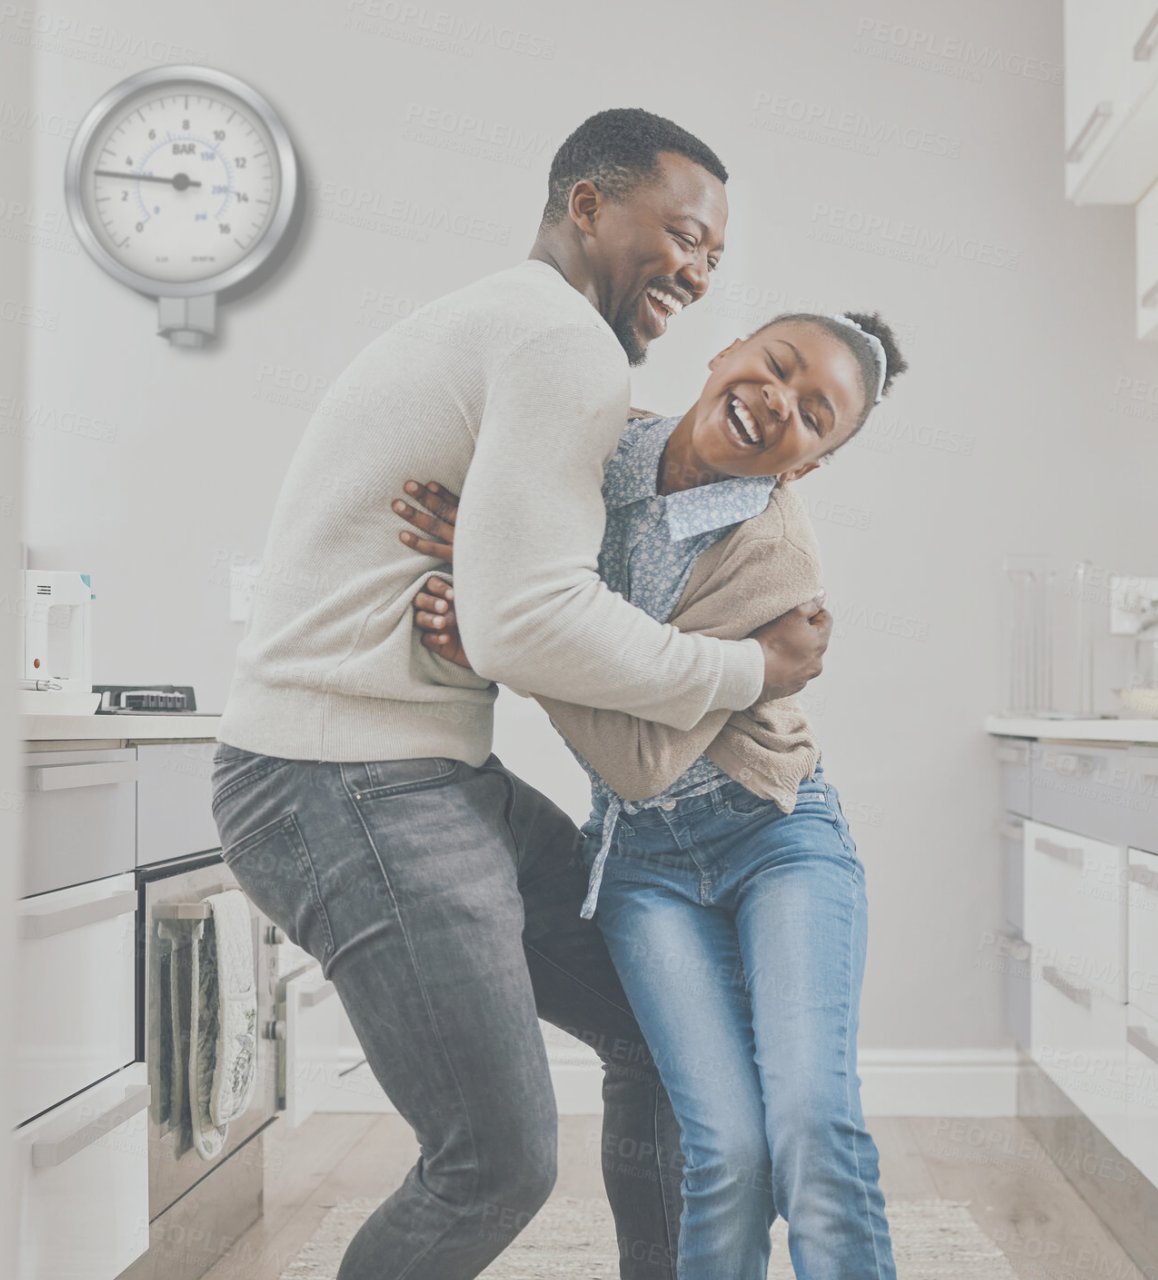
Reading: 3 bar
